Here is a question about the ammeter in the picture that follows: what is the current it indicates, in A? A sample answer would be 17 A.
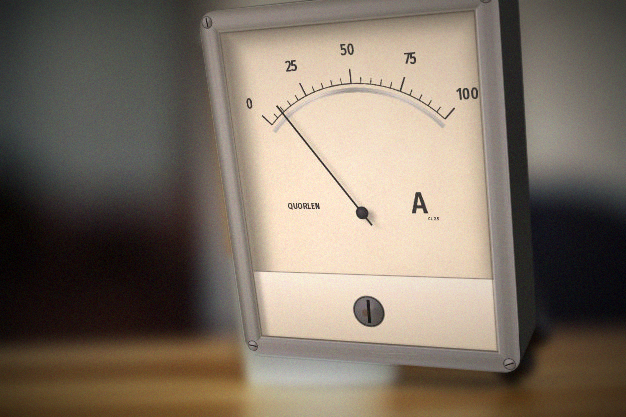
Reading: 10 A
